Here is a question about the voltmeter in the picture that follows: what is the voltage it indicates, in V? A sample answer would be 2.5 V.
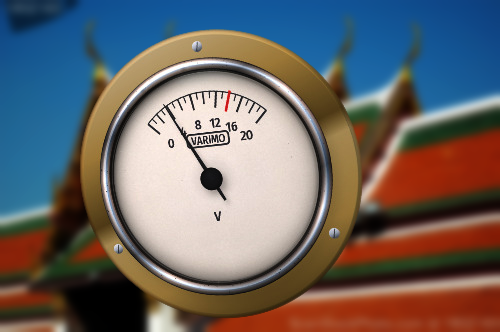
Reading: 4 V
